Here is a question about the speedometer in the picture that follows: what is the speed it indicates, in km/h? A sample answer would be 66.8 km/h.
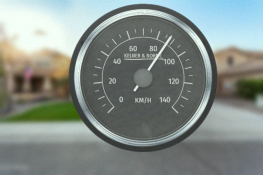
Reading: 87.5 km/h
